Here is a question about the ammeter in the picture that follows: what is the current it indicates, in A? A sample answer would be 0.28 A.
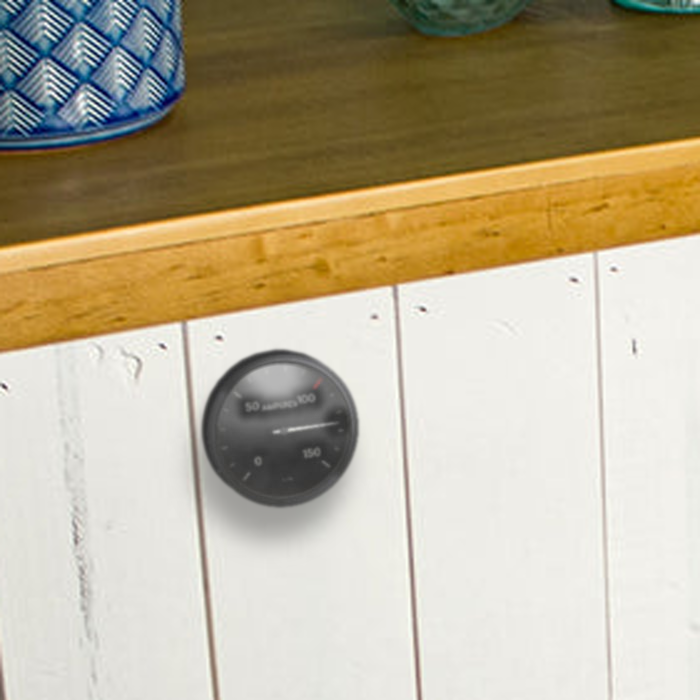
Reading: 125 A
